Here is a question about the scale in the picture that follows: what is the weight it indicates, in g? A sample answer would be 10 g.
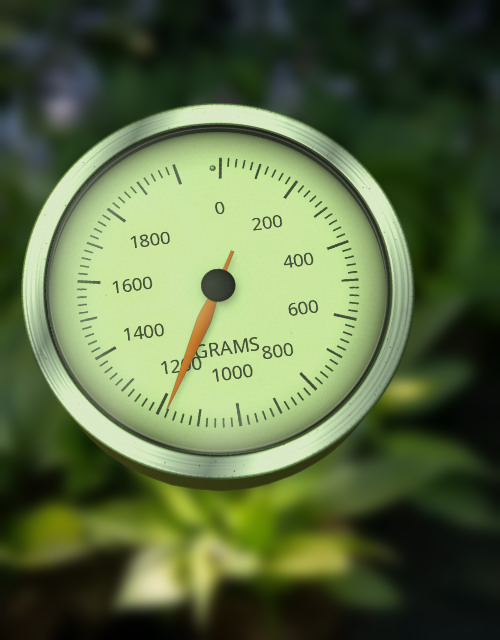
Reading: 1180 g
